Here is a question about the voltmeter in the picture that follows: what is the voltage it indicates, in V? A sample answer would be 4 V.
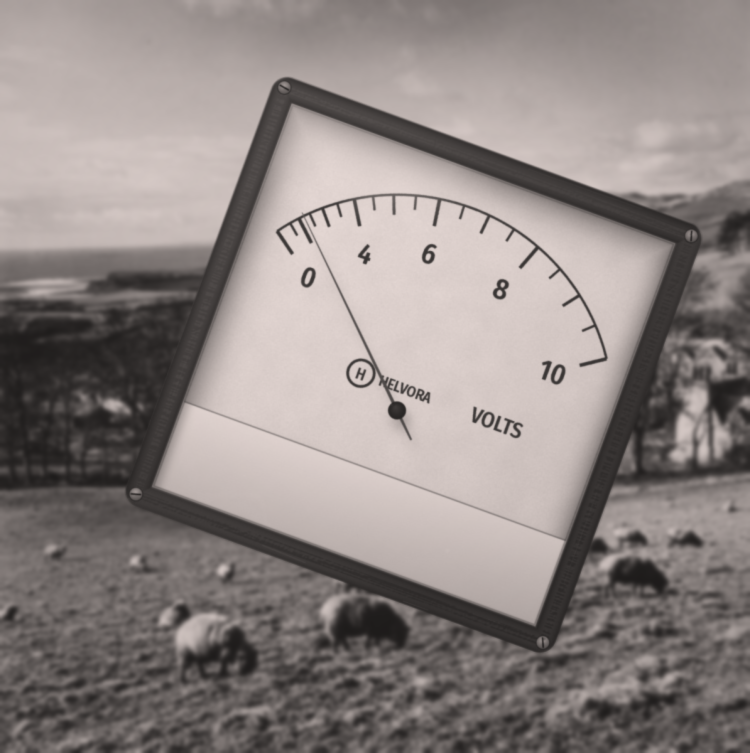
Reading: 2.25 V
